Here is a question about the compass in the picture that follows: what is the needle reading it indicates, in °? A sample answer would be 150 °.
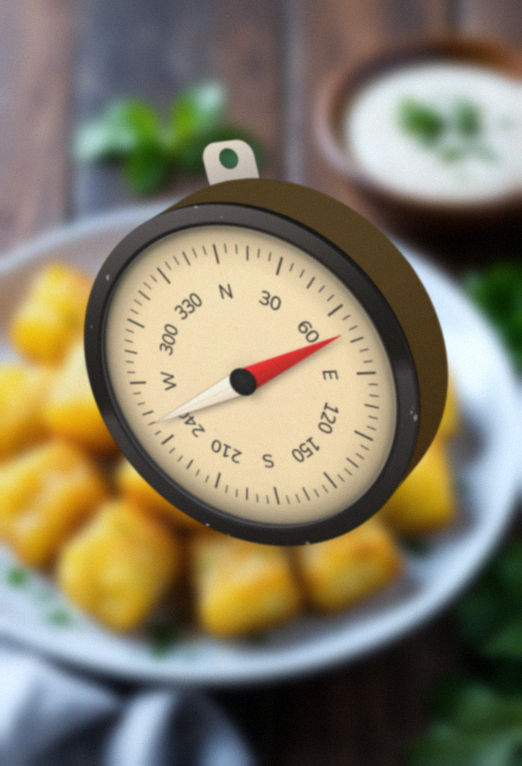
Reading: 70 °
